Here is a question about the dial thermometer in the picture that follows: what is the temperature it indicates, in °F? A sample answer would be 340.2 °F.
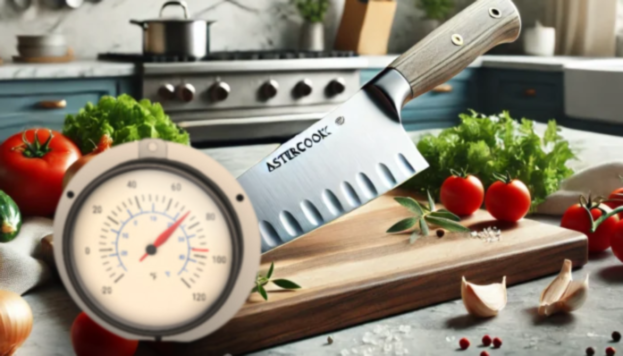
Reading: 72 °F
